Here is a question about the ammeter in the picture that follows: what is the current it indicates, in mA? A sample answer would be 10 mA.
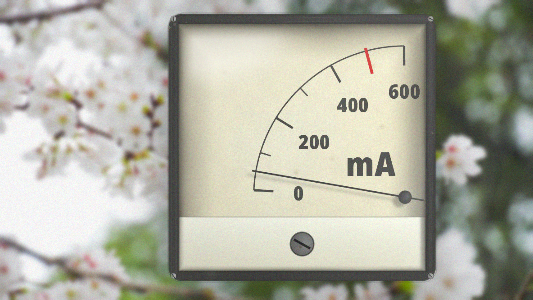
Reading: 50 mA
